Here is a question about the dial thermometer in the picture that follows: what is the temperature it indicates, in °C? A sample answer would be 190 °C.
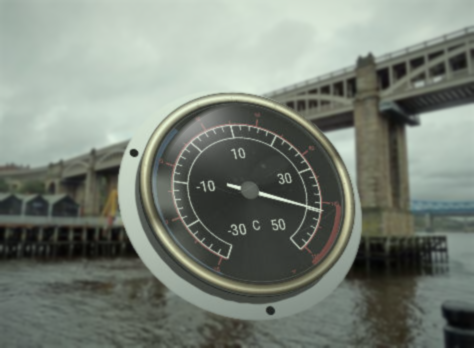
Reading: 40 °C
